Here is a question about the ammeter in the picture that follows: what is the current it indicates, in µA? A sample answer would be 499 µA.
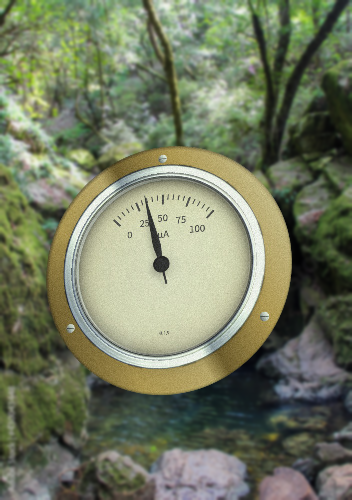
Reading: 35 µA
